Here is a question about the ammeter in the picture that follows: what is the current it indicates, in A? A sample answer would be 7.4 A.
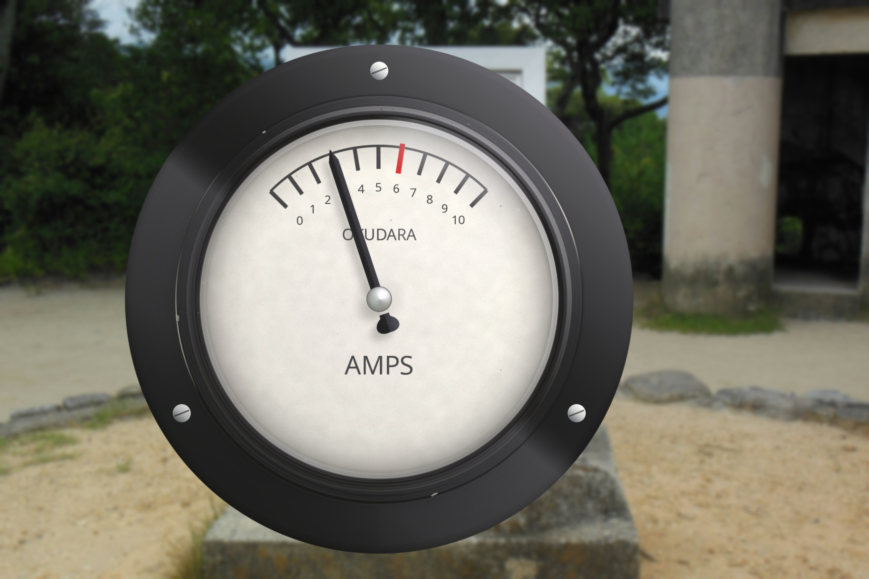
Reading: 3 A
